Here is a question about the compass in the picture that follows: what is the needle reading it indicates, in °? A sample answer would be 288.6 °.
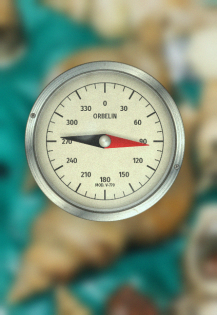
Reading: 95 °
